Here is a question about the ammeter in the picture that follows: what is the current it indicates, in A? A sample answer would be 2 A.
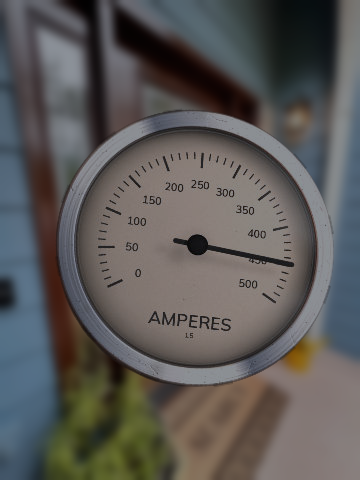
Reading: 450 A
